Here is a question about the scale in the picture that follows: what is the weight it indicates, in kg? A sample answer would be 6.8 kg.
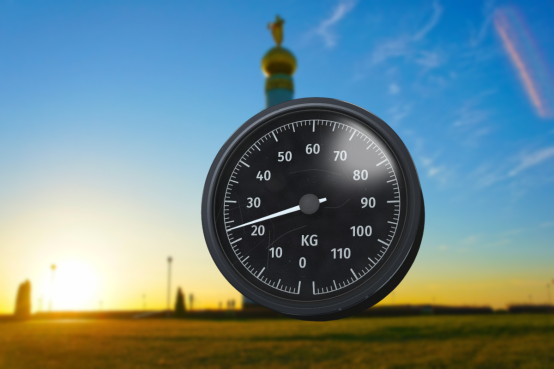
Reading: 23 kg
